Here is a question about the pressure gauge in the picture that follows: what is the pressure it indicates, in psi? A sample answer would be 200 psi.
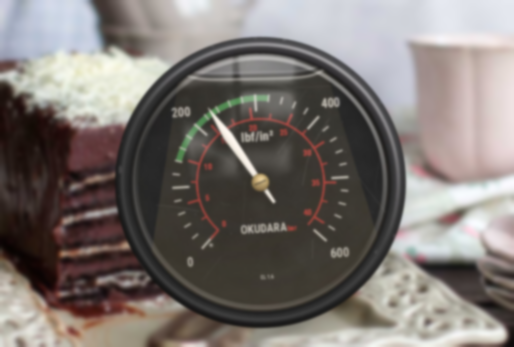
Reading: 230 psi
